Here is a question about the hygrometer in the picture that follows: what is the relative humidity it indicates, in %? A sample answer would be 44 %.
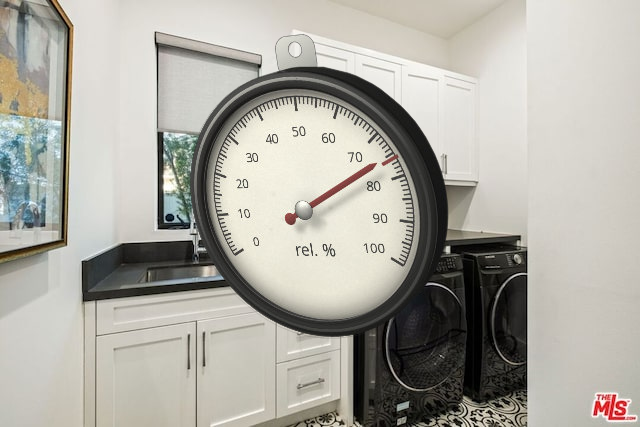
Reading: 75 %
